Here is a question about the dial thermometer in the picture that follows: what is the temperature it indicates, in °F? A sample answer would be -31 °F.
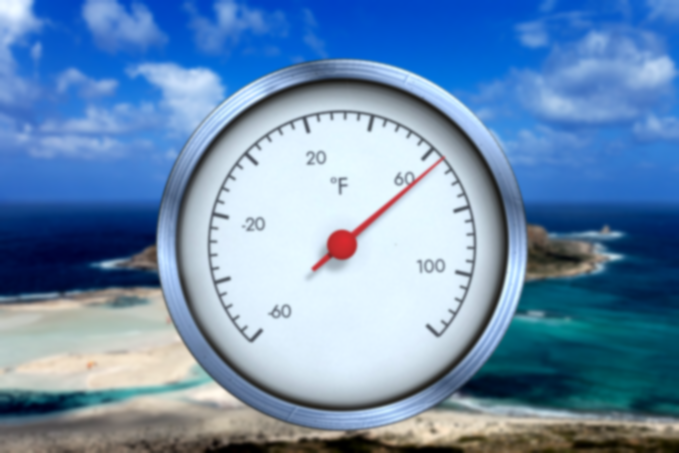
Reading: 64 °F
